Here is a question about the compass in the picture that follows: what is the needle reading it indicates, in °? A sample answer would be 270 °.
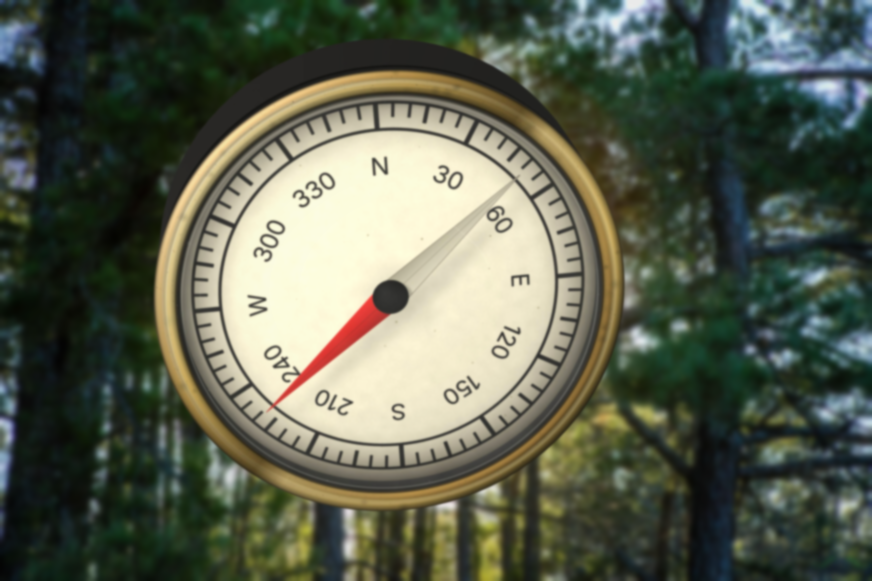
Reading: 230 °
